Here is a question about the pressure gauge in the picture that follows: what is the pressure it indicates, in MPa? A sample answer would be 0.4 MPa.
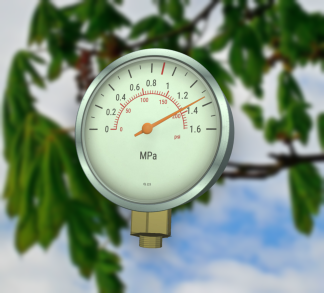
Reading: 1.35 MPa
